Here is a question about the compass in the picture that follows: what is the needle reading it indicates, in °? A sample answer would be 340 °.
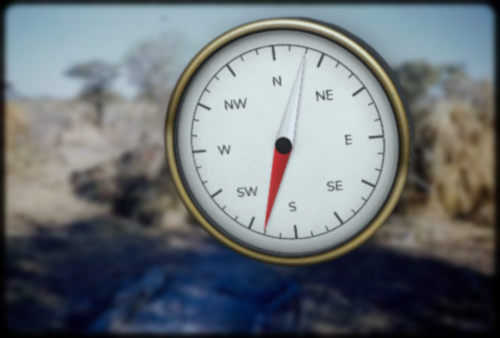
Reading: 200 °
